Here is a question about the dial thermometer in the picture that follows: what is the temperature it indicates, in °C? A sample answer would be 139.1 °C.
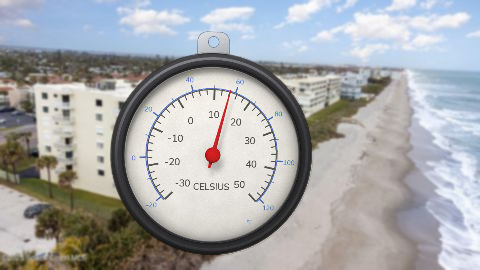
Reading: 14 °C
